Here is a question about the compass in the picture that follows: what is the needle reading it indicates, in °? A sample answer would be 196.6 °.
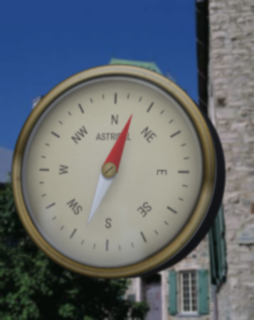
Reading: 20 °
